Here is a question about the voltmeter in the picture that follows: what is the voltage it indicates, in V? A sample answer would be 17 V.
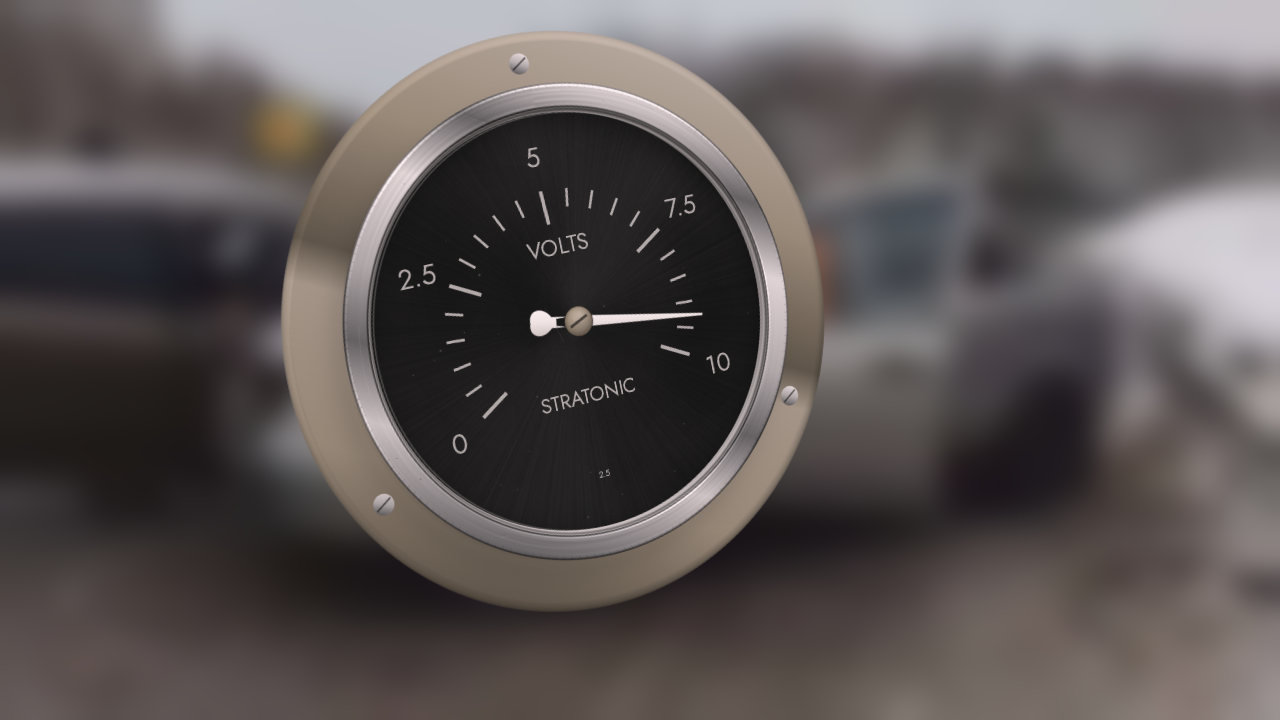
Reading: 9.25 V
